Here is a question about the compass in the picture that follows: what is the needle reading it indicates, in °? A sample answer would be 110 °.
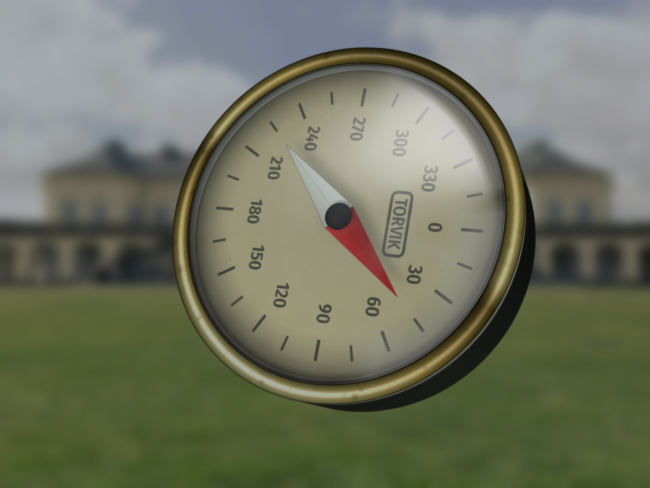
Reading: 45 °
